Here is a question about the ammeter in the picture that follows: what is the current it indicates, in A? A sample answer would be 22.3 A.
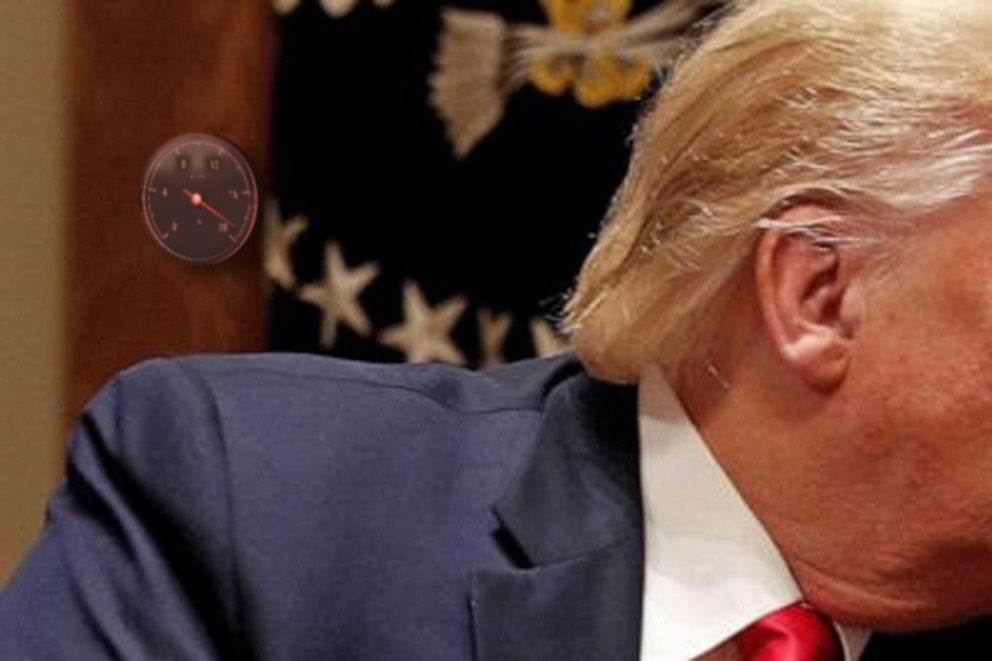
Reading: 19 A
